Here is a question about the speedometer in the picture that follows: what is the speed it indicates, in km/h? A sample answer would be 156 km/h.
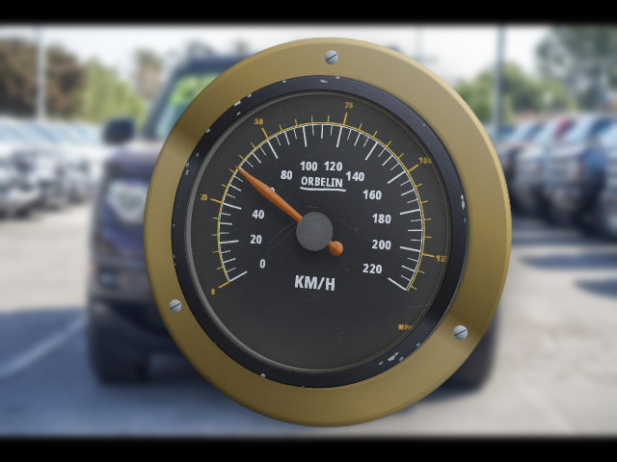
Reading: 60 km/h
